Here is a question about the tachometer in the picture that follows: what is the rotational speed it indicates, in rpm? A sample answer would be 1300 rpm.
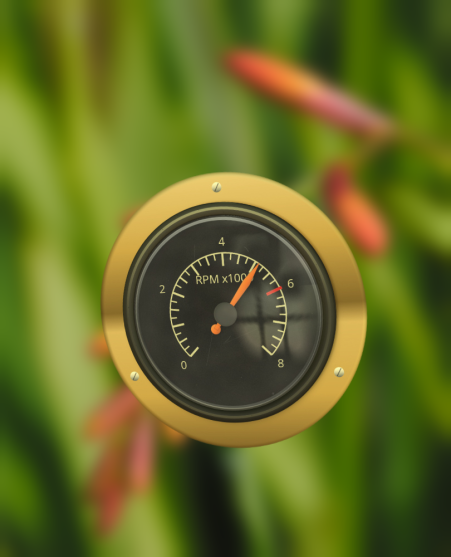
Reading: 5125 rpm
